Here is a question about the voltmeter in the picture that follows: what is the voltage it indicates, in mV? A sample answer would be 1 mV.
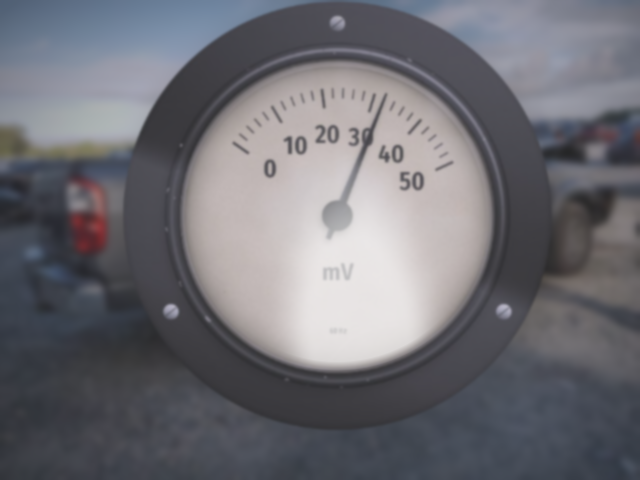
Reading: 32 mV
